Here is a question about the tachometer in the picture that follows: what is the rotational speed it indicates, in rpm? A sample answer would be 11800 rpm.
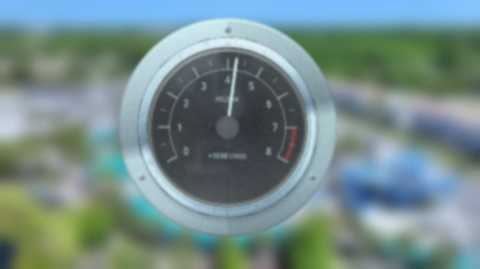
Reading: 4250 rpm
